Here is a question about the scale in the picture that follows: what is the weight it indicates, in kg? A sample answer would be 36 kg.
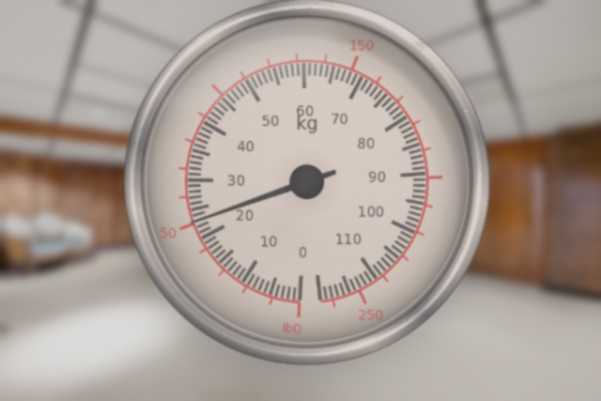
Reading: 23 kg
